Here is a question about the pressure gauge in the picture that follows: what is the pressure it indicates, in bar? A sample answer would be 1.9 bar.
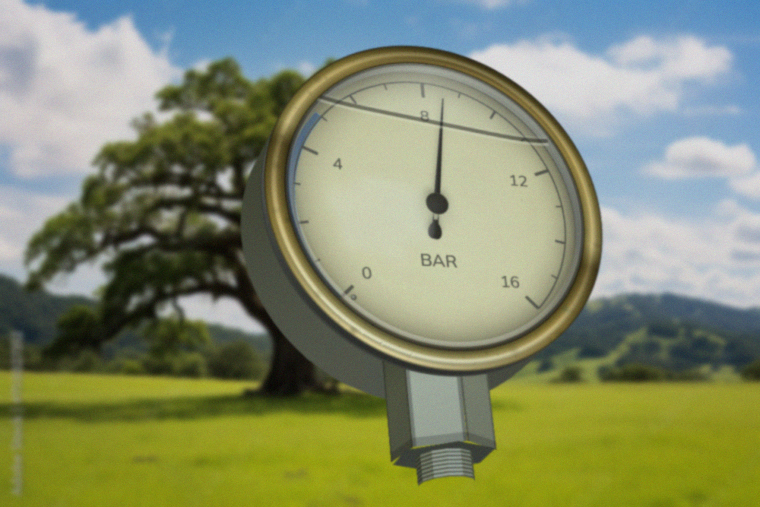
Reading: 8.5 bar
